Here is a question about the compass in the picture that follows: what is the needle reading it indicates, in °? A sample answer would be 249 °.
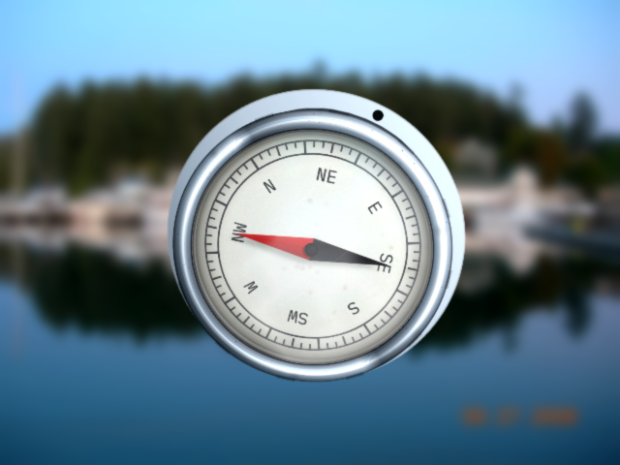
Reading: 315 °
